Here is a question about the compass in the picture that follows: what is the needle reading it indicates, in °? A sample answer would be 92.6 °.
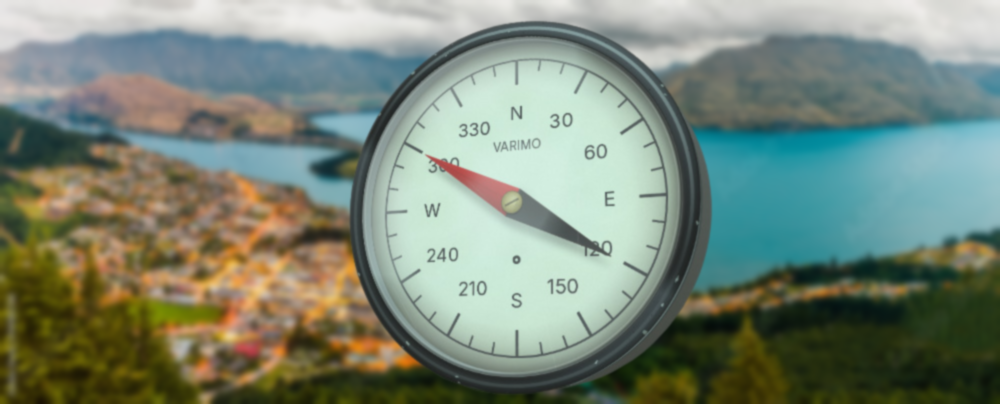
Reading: 300 °
